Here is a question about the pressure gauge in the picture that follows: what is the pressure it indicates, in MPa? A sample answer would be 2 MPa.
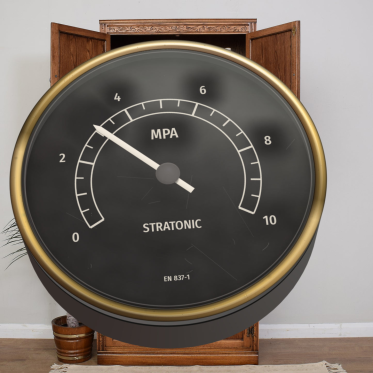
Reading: 3 MPa
